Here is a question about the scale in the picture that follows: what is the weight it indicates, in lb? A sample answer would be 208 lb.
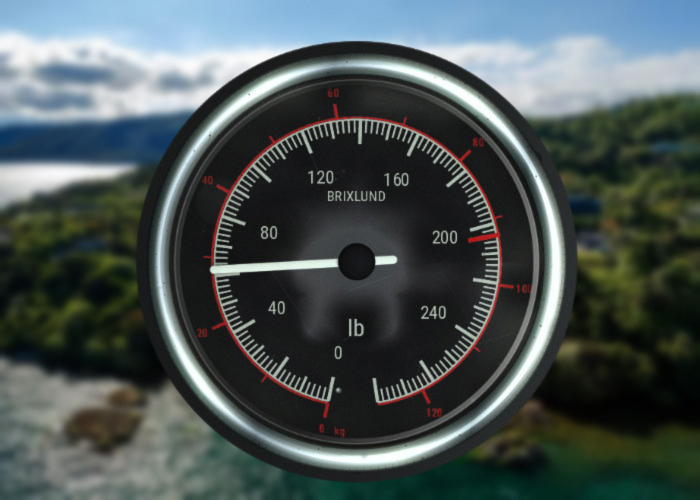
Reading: 62 lb
